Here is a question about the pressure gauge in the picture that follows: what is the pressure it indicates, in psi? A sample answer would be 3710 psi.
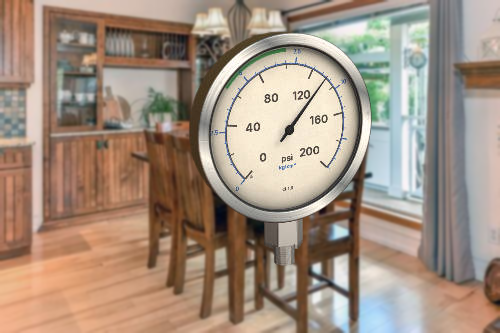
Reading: 130 psi
